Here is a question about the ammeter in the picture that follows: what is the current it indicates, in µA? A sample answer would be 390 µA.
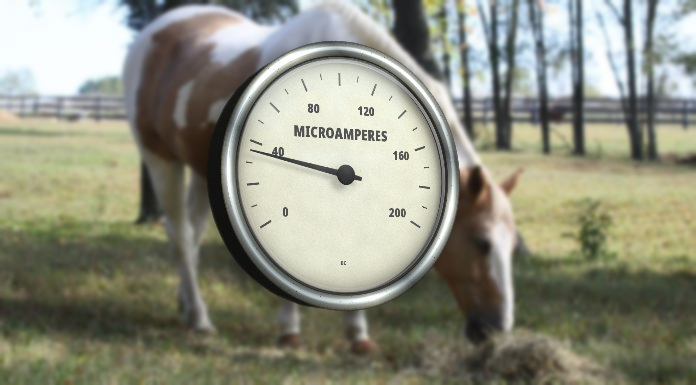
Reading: 35 µA
